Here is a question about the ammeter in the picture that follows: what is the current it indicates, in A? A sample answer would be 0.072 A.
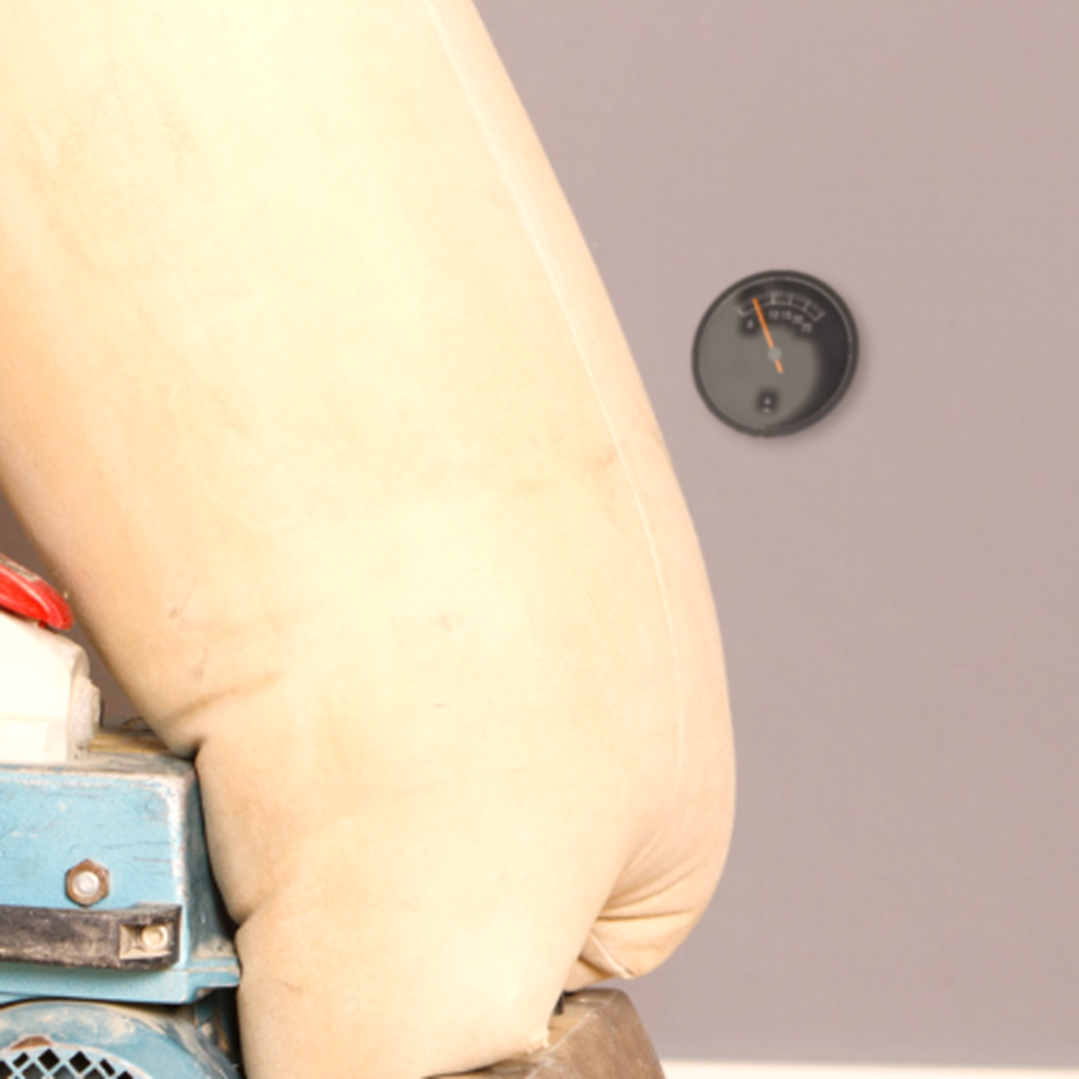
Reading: 5 A
